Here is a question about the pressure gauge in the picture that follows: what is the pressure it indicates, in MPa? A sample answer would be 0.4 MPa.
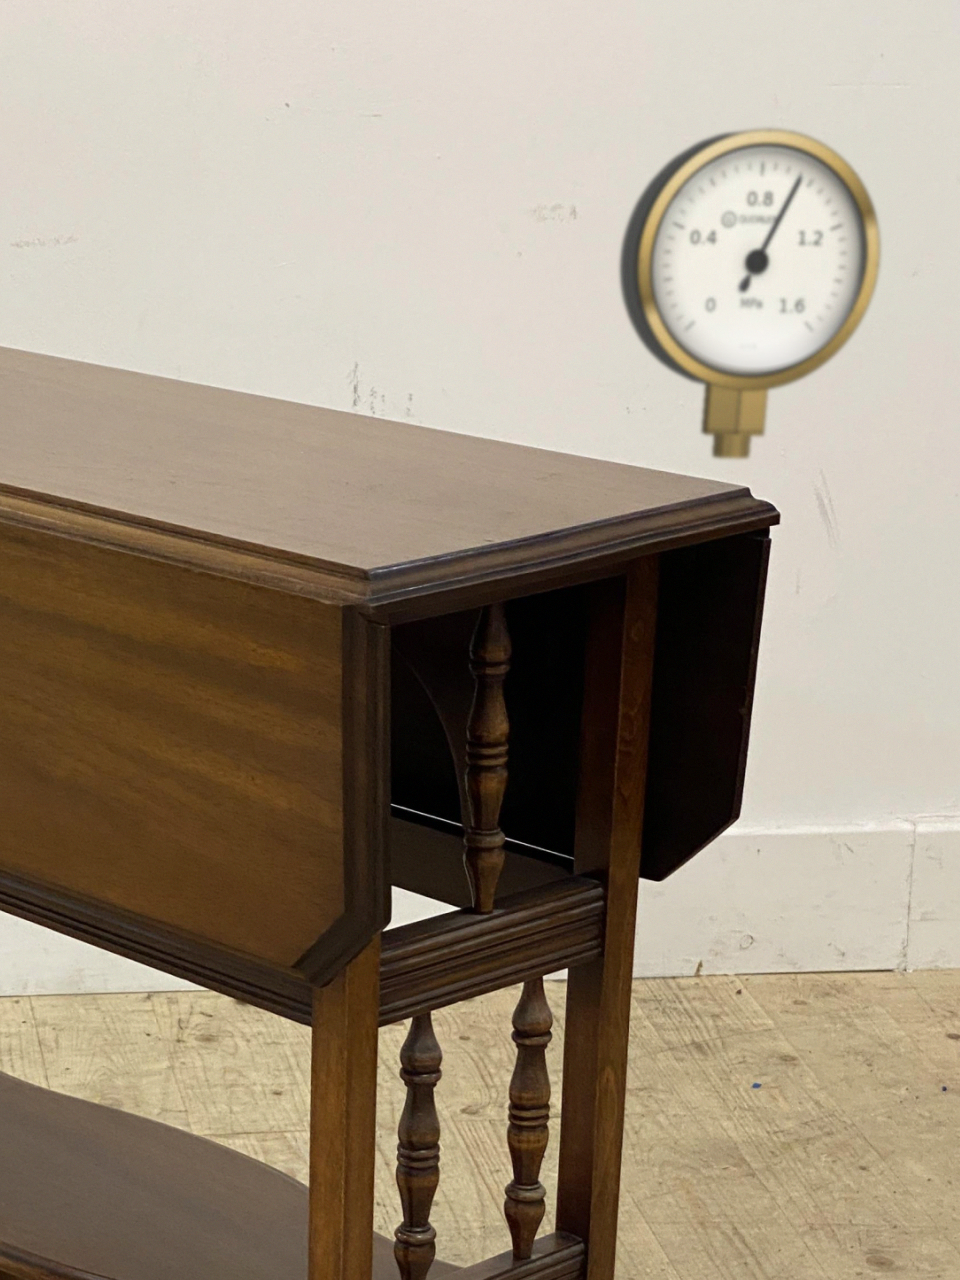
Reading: 0.95 MPa
